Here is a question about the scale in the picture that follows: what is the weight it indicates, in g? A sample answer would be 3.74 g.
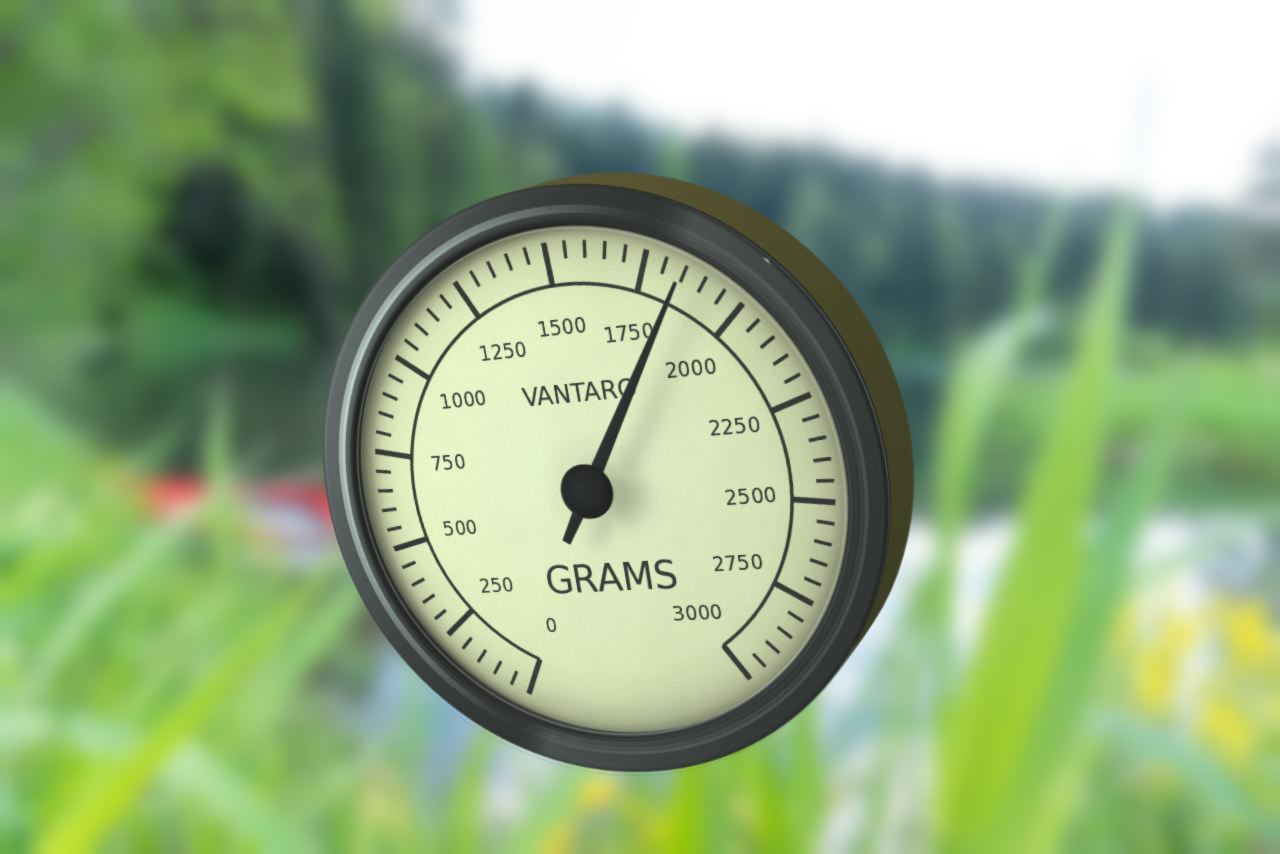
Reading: 1850 g
